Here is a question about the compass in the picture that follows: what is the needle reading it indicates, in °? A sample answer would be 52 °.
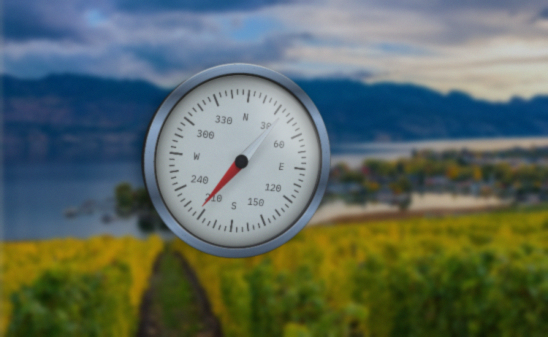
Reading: 215 °
